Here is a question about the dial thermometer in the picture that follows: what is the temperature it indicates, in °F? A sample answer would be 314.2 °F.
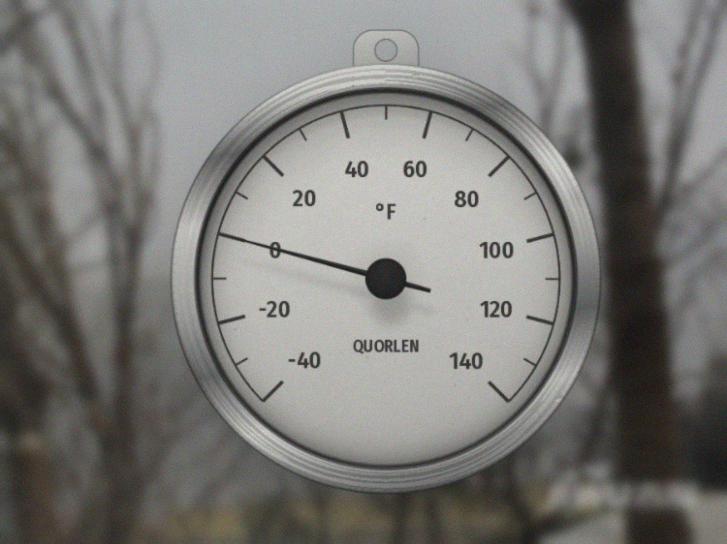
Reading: 0 °F
